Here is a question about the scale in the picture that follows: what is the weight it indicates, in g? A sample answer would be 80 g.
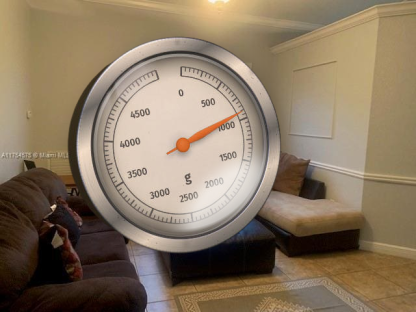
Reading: 900 g
